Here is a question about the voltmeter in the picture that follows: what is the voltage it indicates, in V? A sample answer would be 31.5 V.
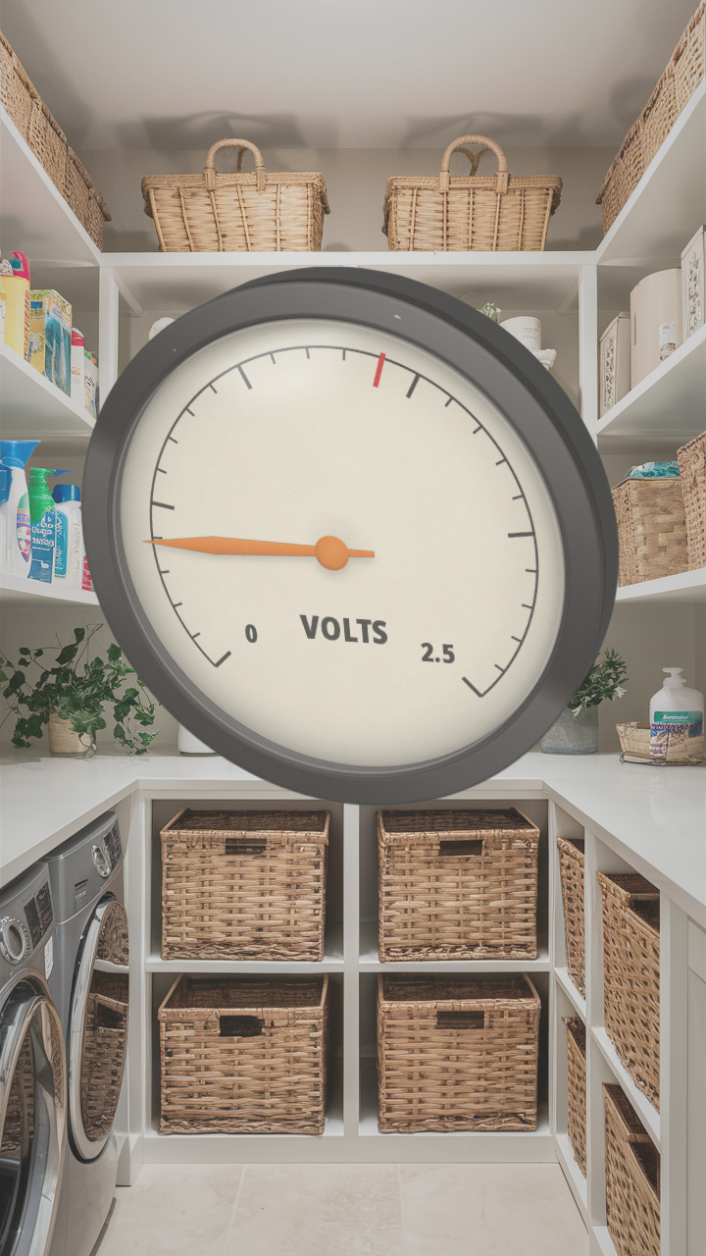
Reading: 0.4 V
